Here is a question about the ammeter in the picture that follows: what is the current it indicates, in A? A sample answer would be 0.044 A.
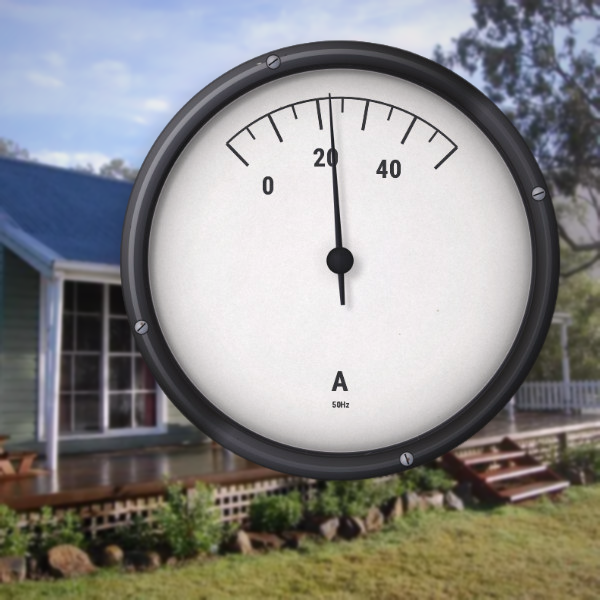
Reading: 22.5 A
